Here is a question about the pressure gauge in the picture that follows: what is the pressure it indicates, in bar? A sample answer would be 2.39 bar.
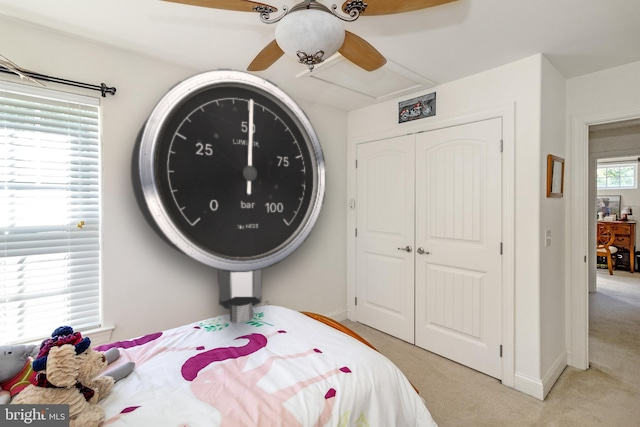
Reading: 50 bar
